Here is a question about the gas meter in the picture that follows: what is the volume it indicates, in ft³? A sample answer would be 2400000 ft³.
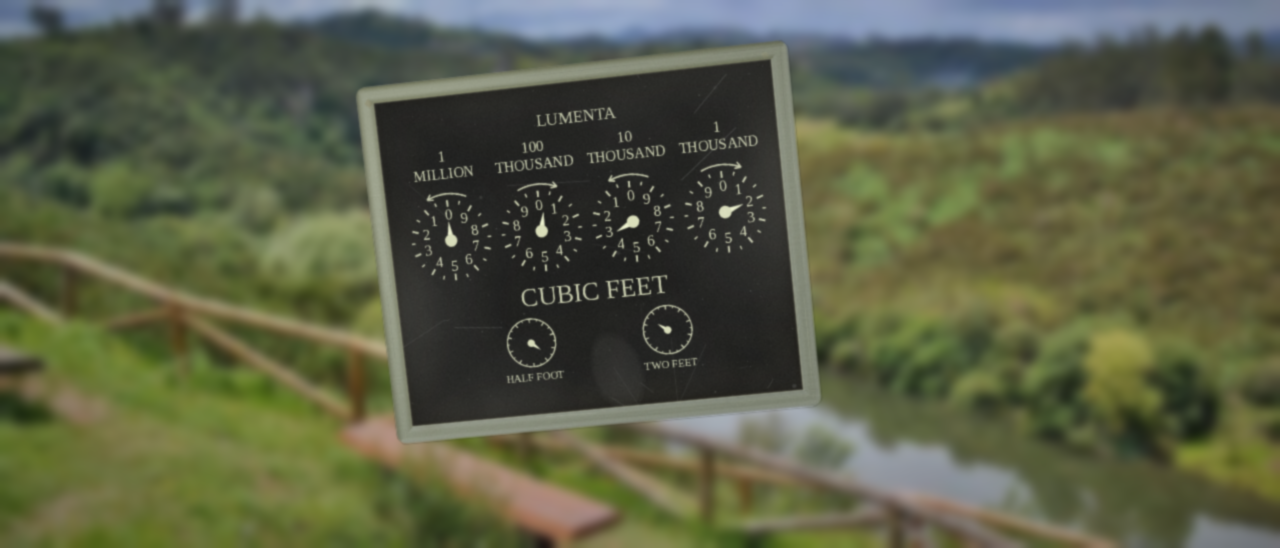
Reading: 3200 ft³
